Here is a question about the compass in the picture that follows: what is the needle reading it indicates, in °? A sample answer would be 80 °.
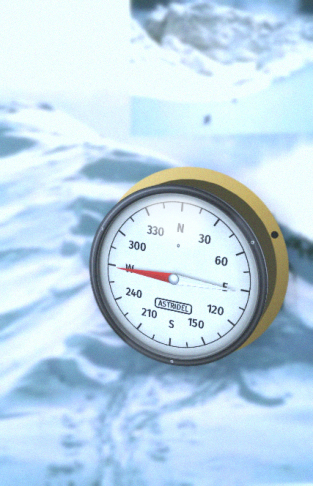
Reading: 270 °
